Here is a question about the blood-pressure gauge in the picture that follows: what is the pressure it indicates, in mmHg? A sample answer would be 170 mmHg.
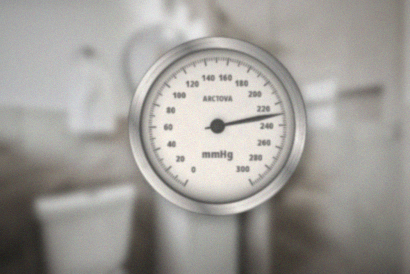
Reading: 230 mmHg
